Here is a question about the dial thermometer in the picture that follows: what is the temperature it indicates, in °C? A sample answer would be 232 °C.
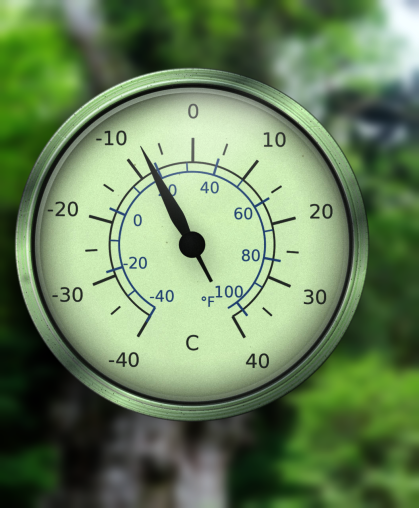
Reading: -7.5 °C
